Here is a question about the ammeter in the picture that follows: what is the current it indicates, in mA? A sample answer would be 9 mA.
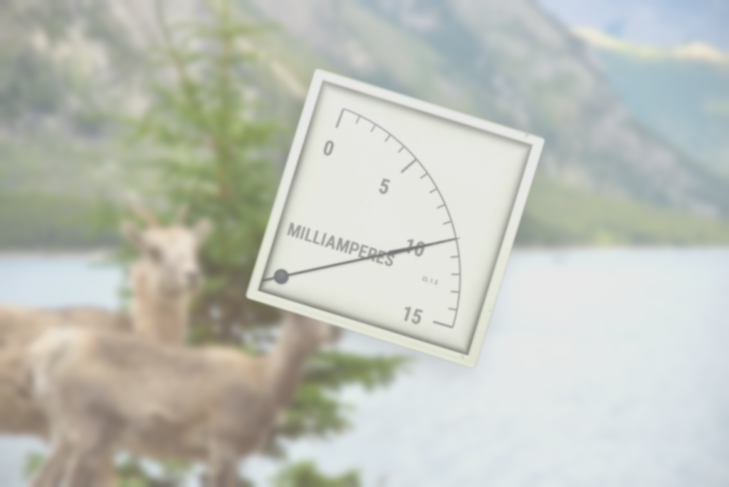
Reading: 10 mA
